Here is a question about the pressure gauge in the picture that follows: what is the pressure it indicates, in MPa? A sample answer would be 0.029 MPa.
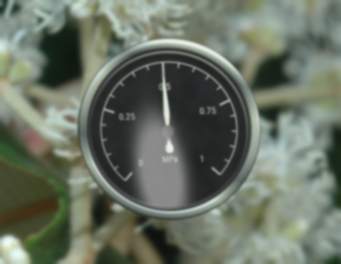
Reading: 0.5 MPa
